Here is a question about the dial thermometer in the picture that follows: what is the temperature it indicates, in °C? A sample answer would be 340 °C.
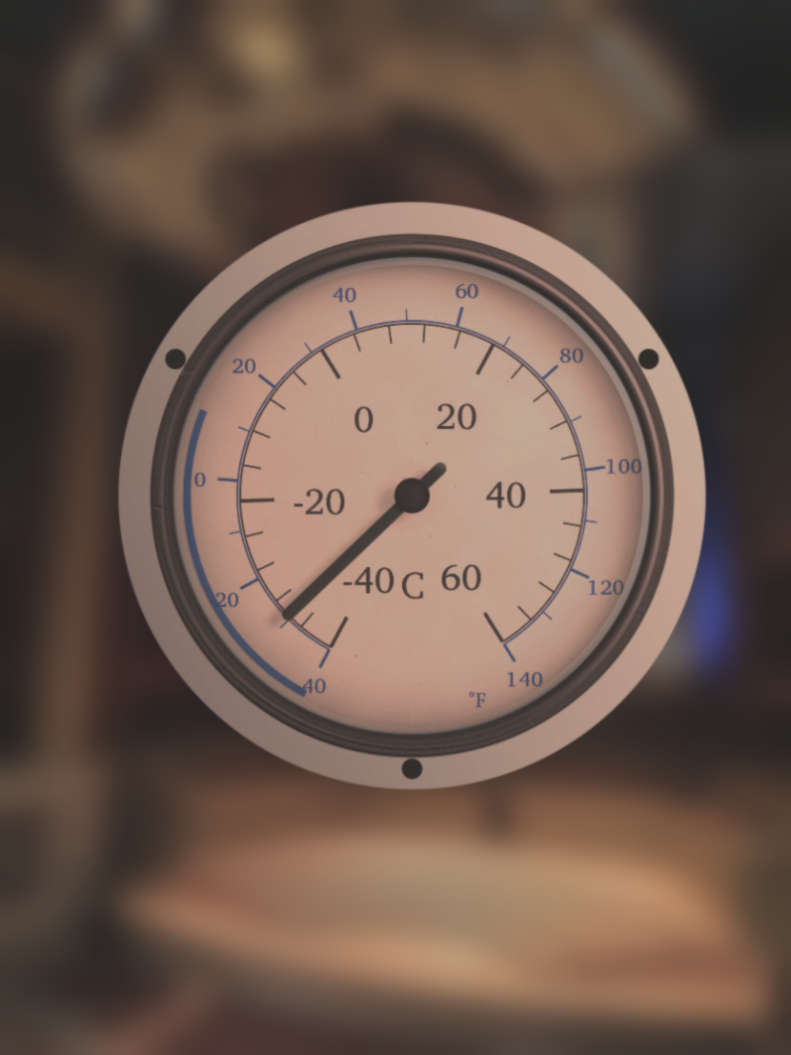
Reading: -34 °C
